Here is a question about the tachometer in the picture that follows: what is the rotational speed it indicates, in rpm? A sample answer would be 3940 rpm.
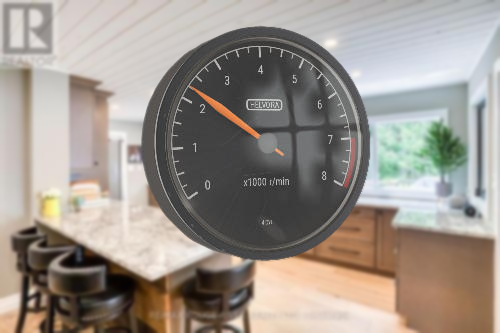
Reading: 2250 rpm
